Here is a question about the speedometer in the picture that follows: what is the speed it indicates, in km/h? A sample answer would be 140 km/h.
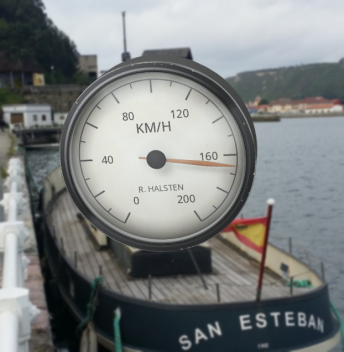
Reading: 165 km/h
